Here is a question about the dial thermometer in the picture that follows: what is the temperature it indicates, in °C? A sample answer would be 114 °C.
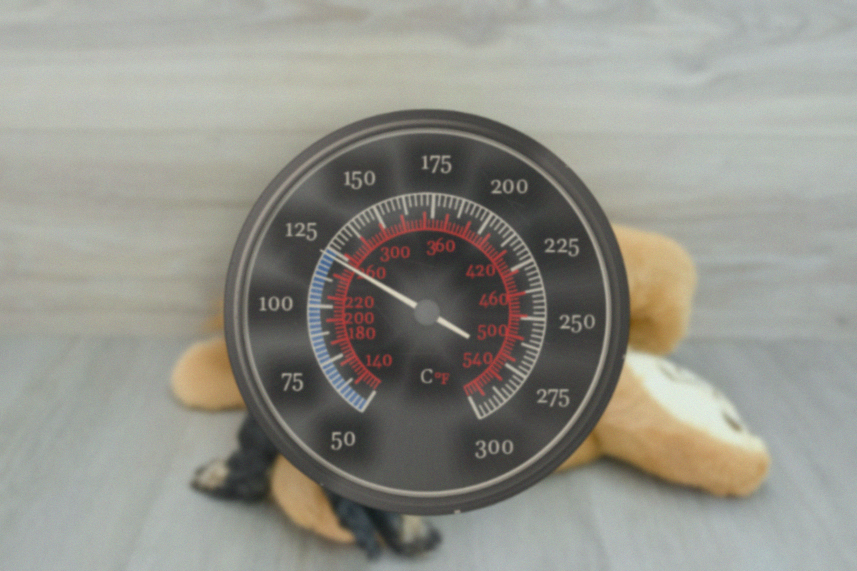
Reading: 122.5 °C
